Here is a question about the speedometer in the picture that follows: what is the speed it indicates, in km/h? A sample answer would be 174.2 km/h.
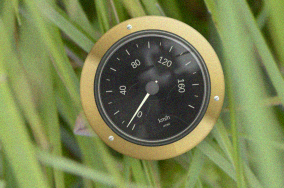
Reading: 5 km/h
